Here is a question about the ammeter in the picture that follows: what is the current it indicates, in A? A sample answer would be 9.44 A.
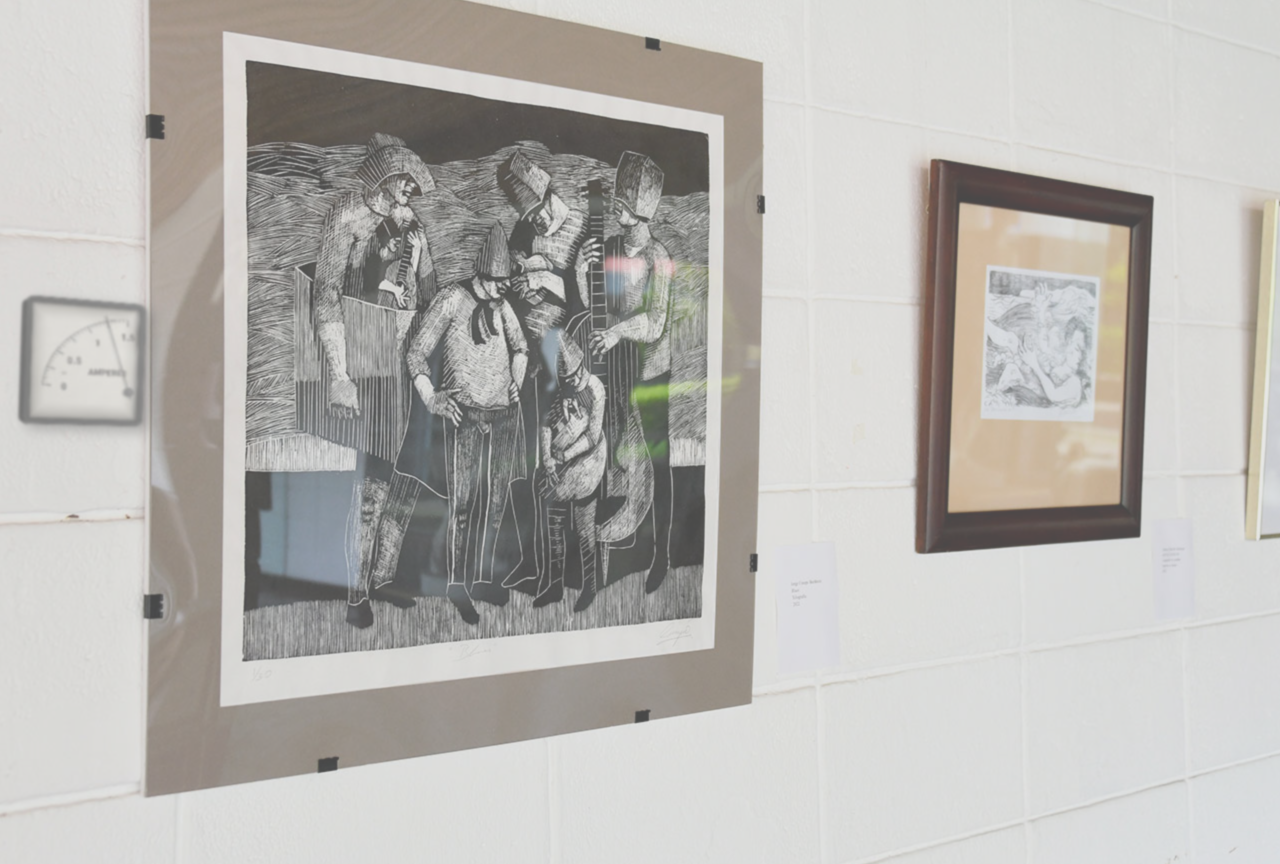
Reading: 1.25 A
